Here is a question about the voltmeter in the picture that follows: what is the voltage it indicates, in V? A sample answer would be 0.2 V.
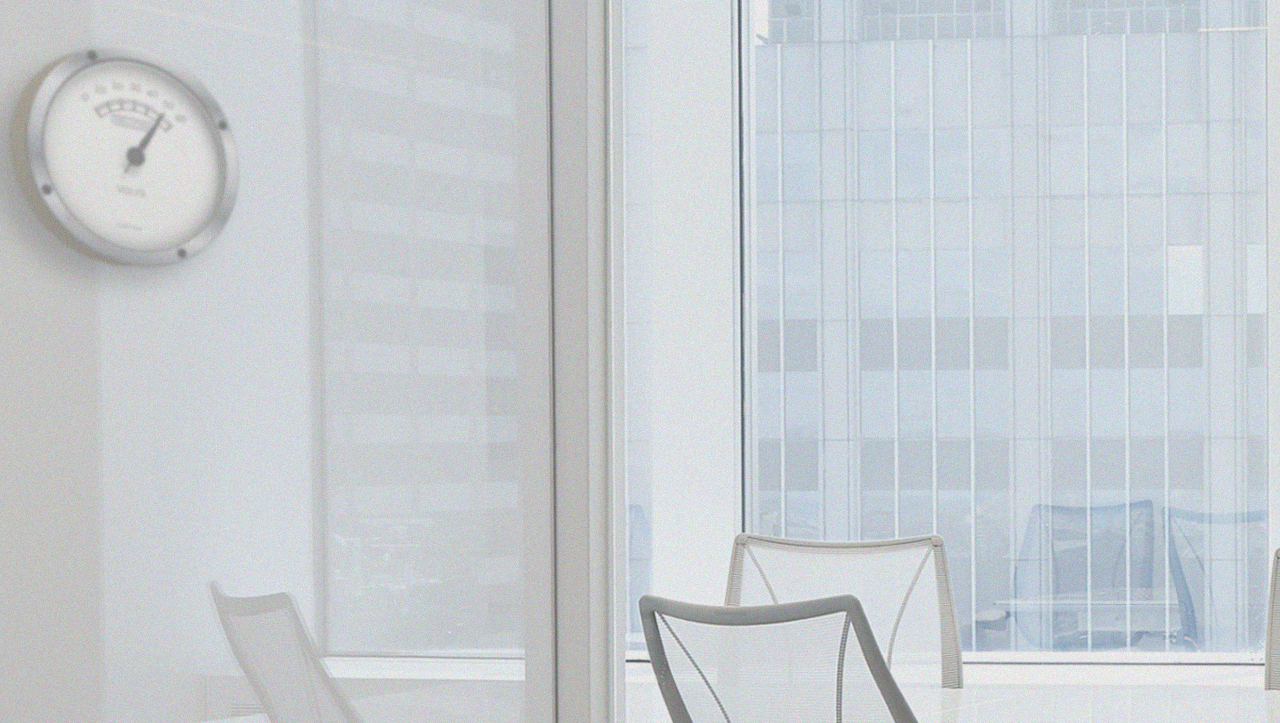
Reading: 50 V
